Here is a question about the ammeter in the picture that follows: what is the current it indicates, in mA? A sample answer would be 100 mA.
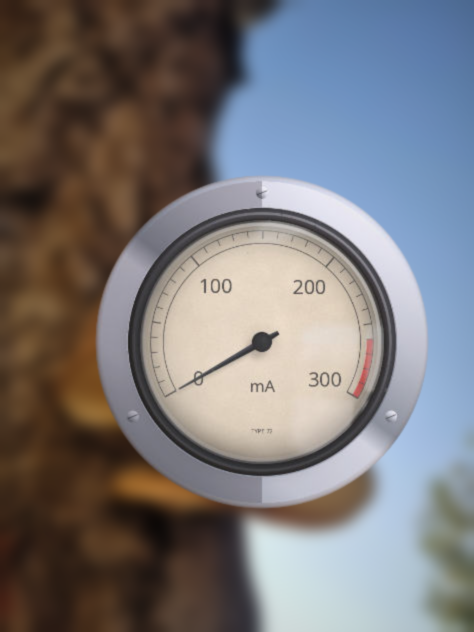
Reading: 0 mA
